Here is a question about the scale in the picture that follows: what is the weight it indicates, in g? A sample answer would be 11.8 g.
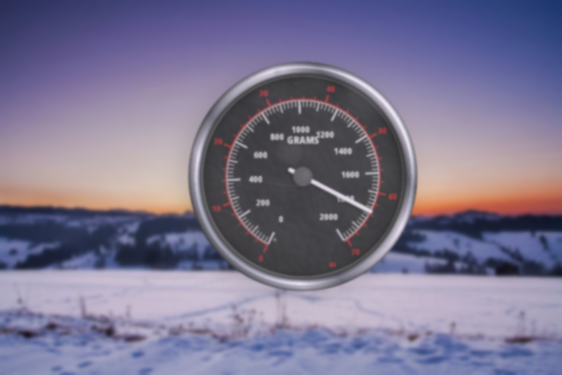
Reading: 1800 g
